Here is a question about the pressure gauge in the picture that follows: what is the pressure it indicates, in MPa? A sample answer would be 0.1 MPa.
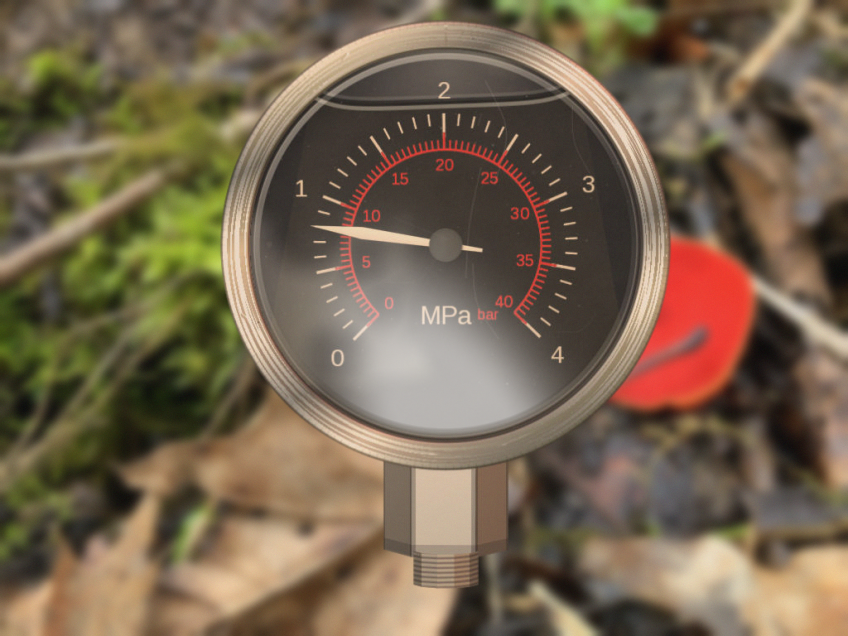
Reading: 0.8 MPa
